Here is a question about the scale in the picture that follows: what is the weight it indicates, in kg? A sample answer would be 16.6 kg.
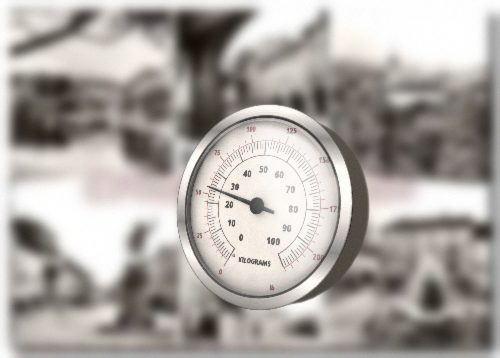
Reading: 25 kg
